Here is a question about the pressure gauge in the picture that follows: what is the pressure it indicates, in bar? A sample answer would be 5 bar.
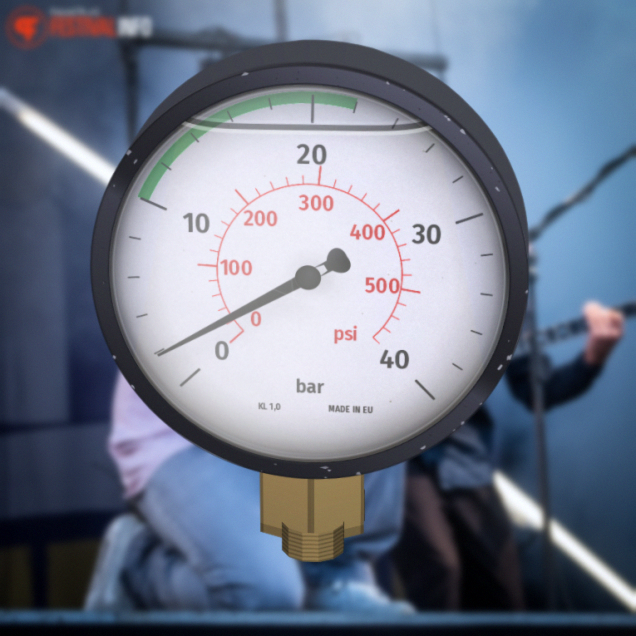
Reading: 2 bar
